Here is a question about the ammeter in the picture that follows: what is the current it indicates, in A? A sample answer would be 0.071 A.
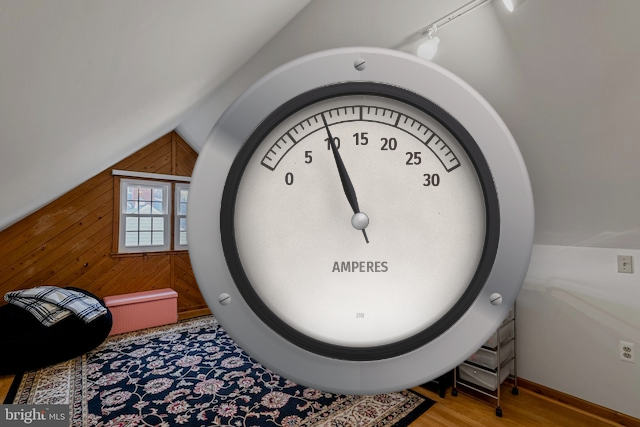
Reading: 10 A
